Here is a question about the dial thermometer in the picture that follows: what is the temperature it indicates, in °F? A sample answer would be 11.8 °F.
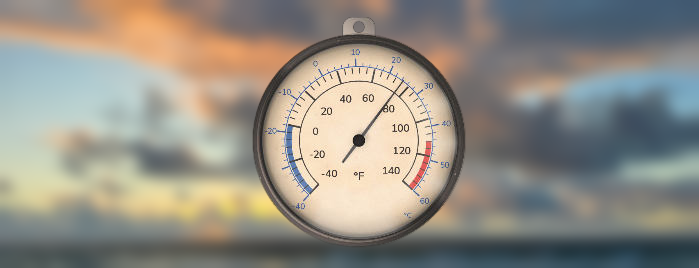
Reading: 76 °F
